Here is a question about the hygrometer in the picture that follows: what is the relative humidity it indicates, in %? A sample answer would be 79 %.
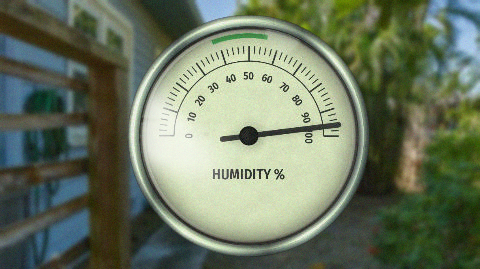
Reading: 96 %
